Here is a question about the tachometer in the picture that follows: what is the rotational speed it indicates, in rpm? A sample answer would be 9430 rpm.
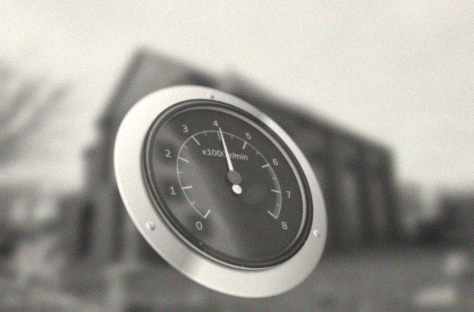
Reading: 4000 rpm
